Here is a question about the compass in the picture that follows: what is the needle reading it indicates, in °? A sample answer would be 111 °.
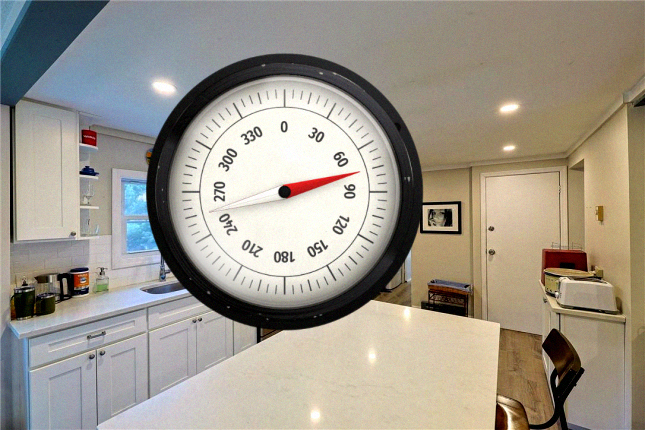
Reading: 75 °
